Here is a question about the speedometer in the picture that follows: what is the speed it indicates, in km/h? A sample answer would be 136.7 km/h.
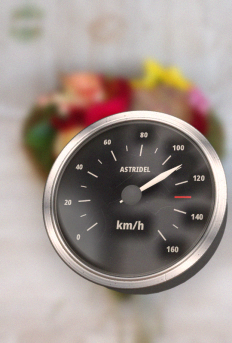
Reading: 110 km/h
